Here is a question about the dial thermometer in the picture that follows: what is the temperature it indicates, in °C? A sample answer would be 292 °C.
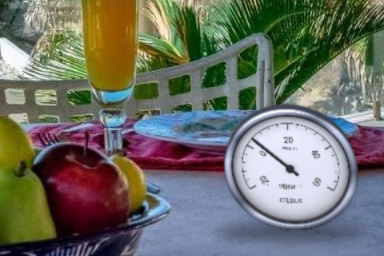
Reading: 4 °C
